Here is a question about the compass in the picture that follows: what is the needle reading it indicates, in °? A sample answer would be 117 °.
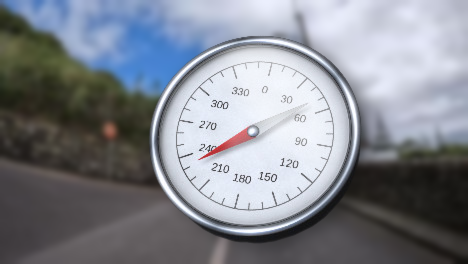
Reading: 230 °
